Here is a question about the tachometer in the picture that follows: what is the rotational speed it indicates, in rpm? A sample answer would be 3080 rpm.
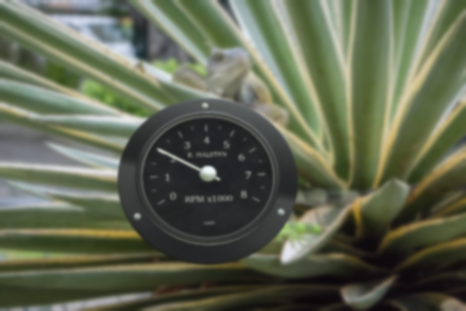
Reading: 2000 rpm
